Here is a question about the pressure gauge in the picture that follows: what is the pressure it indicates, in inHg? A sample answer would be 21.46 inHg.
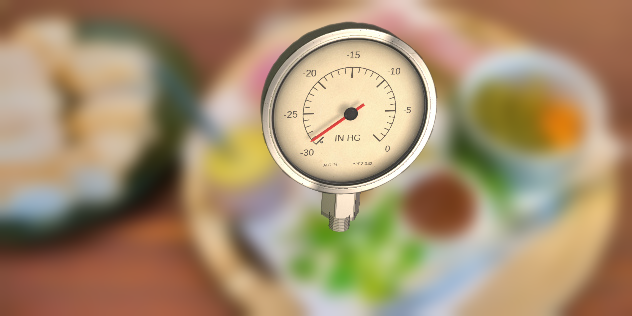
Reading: -29 inHg
